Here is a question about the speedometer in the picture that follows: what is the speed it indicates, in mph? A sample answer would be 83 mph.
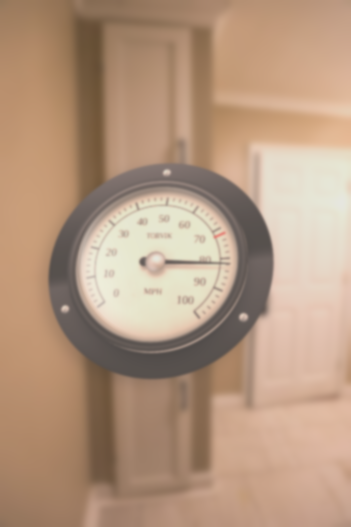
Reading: 82 mph
